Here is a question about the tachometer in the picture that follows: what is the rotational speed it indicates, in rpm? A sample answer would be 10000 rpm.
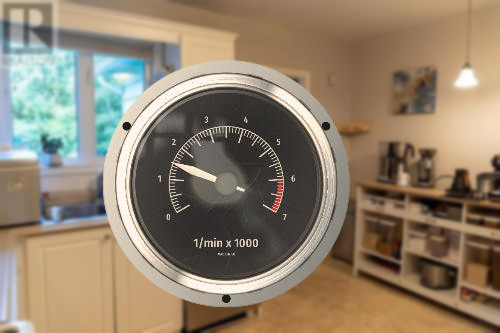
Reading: 1500 rpm
